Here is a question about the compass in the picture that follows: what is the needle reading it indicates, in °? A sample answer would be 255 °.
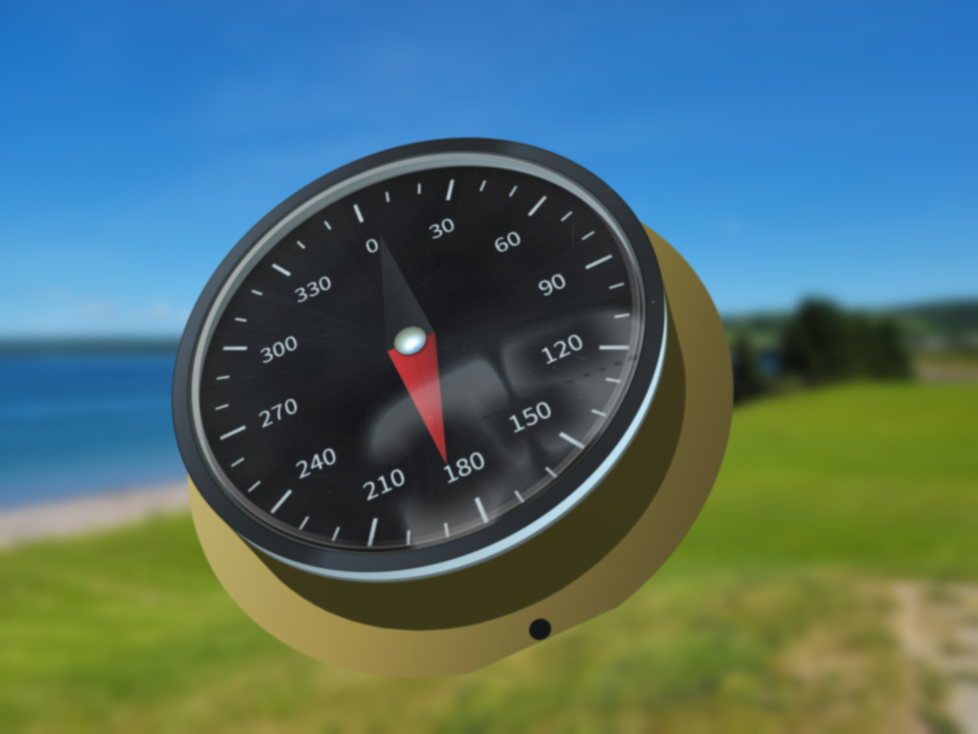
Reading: 185 °
